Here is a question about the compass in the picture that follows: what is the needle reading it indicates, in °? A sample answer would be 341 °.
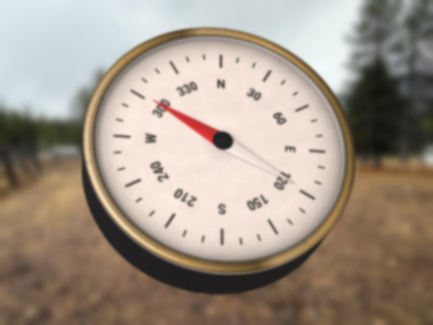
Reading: 300 °
